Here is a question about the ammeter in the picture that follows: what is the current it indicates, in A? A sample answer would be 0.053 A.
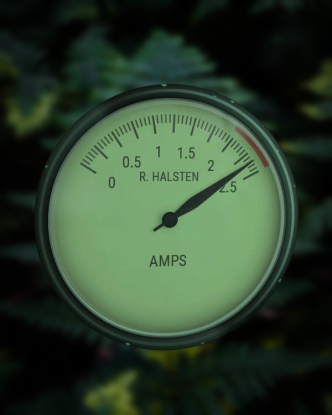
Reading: 2.35 A
